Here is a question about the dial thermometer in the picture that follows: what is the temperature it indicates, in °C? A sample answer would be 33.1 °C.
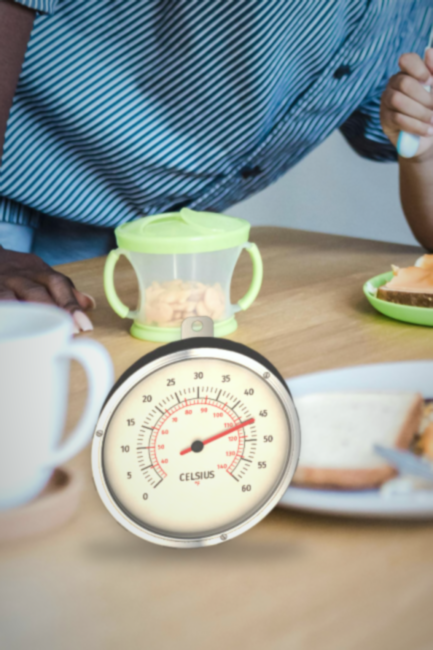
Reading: 45 °C
